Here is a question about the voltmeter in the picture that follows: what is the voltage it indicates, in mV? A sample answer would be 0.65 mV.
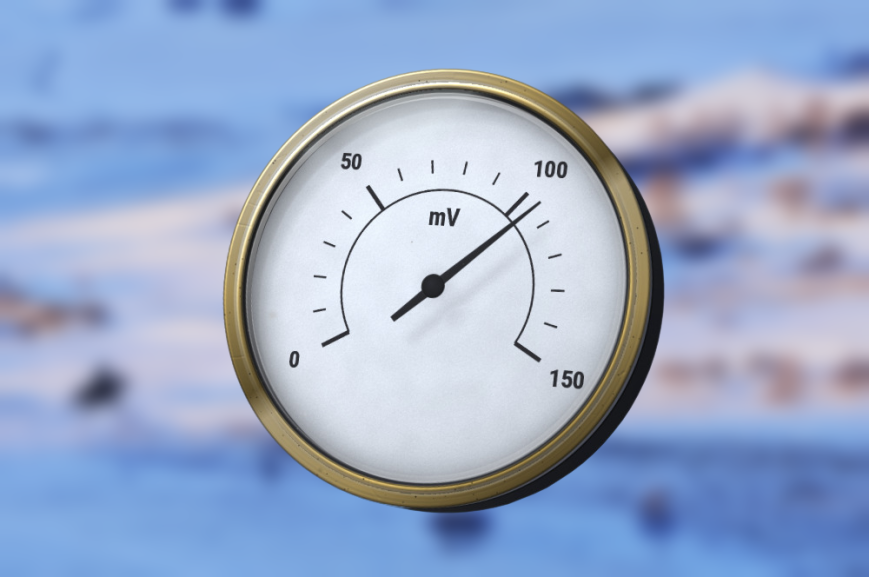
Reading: 105 mV
